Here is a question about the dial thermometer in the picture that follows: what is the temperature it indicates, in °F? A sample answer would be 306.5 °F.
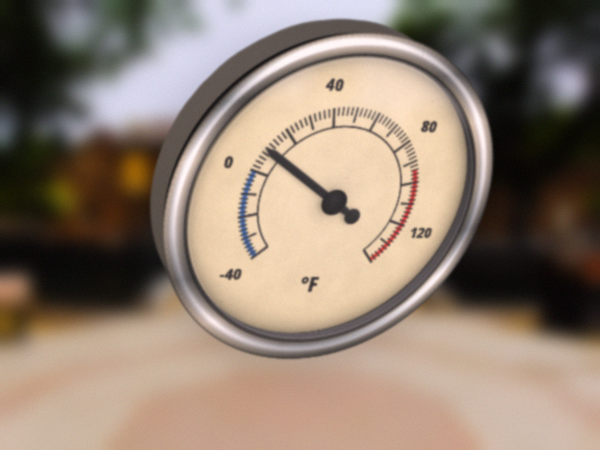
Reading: 10 °F
